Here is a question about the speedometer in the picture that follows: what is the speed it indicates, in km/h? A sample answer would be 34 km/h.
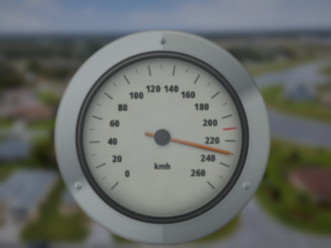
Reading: 230 km/h
